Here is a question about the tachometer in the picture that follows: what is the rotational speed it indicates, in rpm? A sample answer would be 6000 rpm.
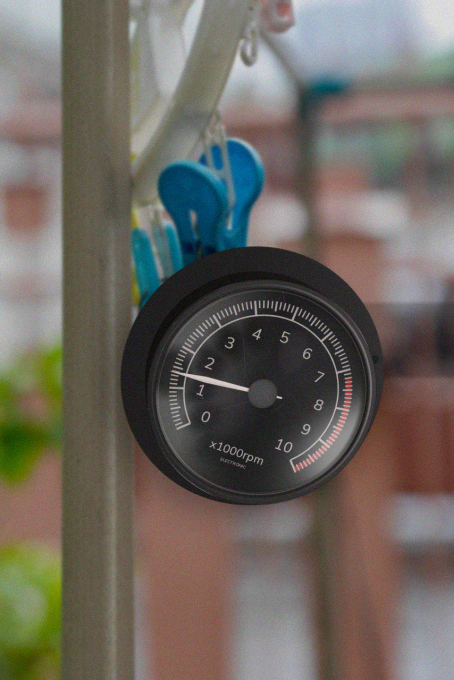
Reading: 1400 rpm
